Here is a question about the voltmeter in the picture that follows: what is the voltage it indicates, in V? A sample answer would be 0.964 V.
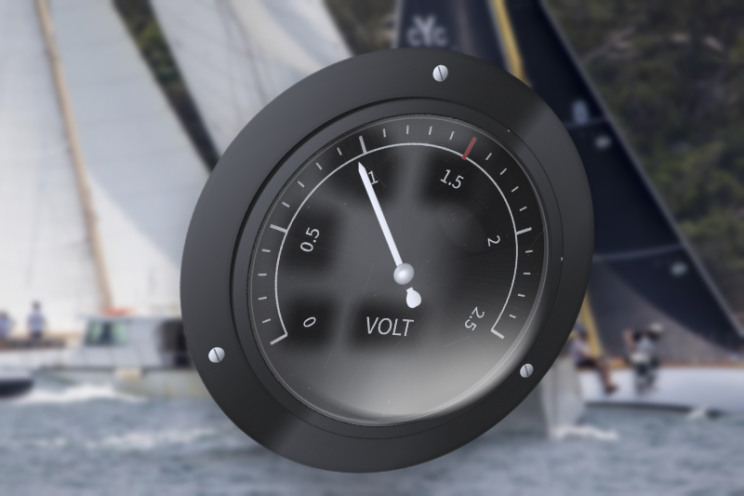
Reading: 0.95 V
